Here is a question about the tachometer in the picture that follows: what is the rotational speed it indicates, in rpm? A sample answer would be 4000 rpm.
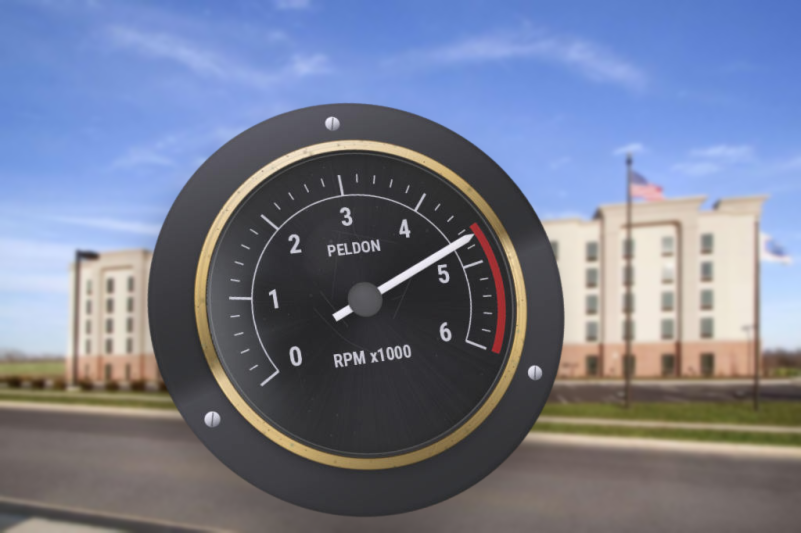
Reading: 4700 rpm
